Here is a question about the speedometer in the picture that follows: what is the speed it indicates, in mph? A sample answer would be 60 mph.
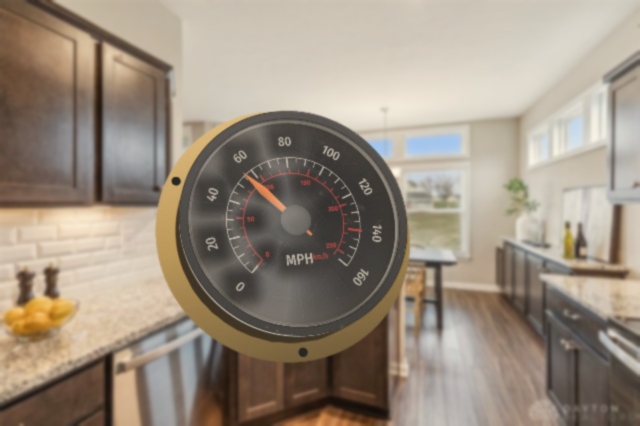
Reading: 55 mph
